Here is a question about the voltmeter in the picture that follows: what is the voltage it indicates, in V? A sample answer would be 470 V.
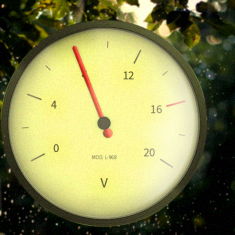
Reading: 8 V
